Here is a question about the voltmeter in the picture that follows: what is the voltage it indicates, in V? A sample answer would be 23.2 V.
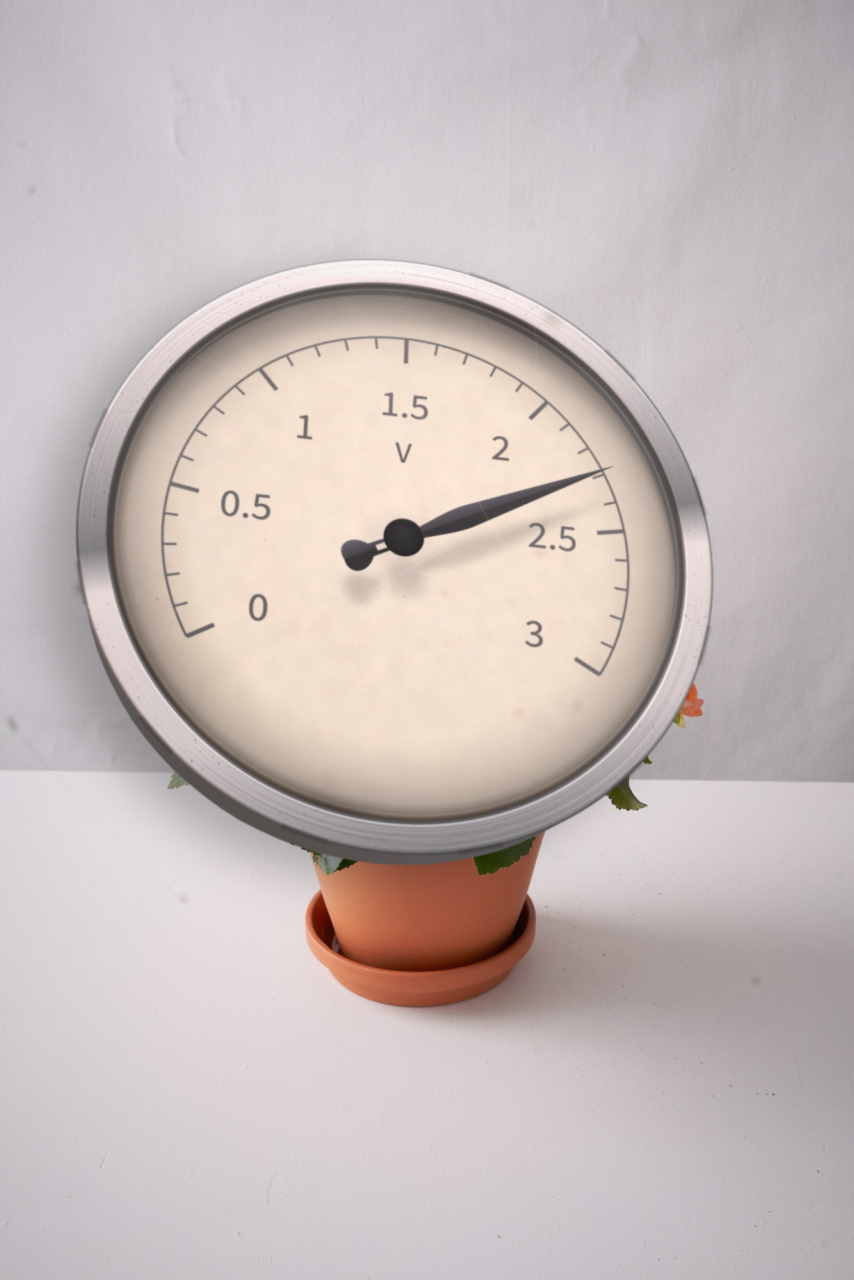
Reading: 2.3 V
